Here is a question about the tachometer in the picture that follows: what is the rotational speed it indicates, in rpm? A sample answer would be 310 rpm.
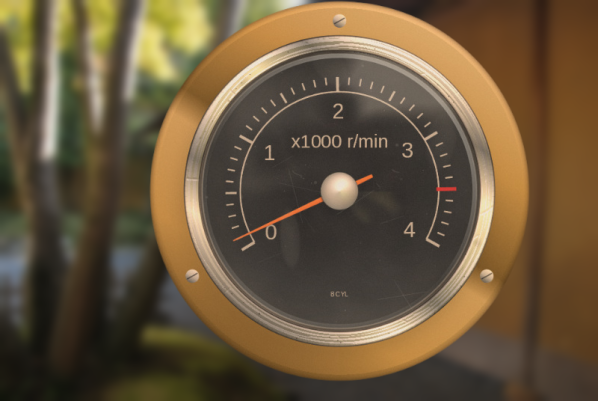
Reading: 100 rpm
